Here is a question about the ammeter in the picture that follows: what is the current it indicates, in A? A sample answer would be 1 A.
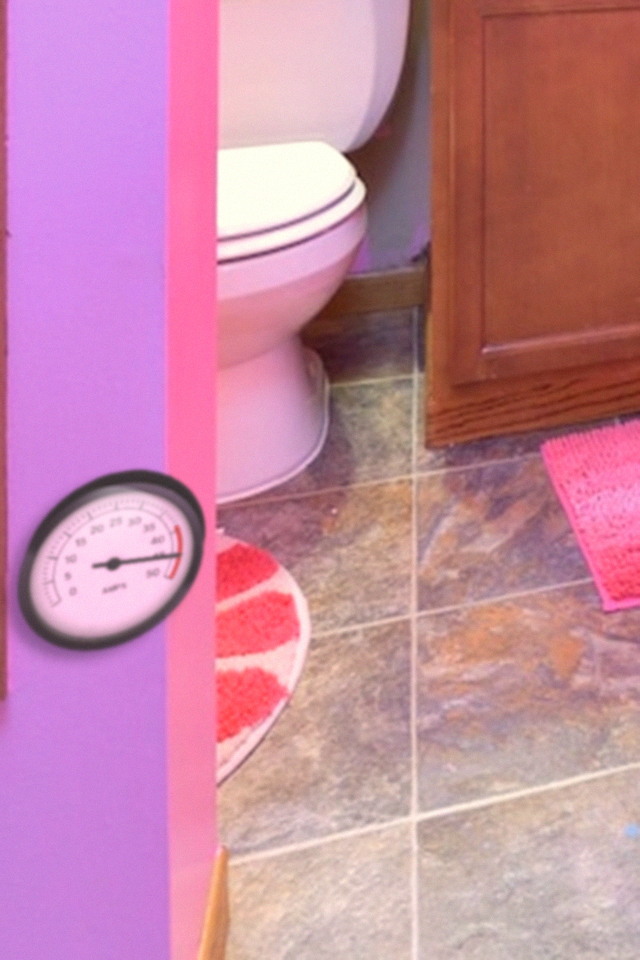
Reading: 45 A
